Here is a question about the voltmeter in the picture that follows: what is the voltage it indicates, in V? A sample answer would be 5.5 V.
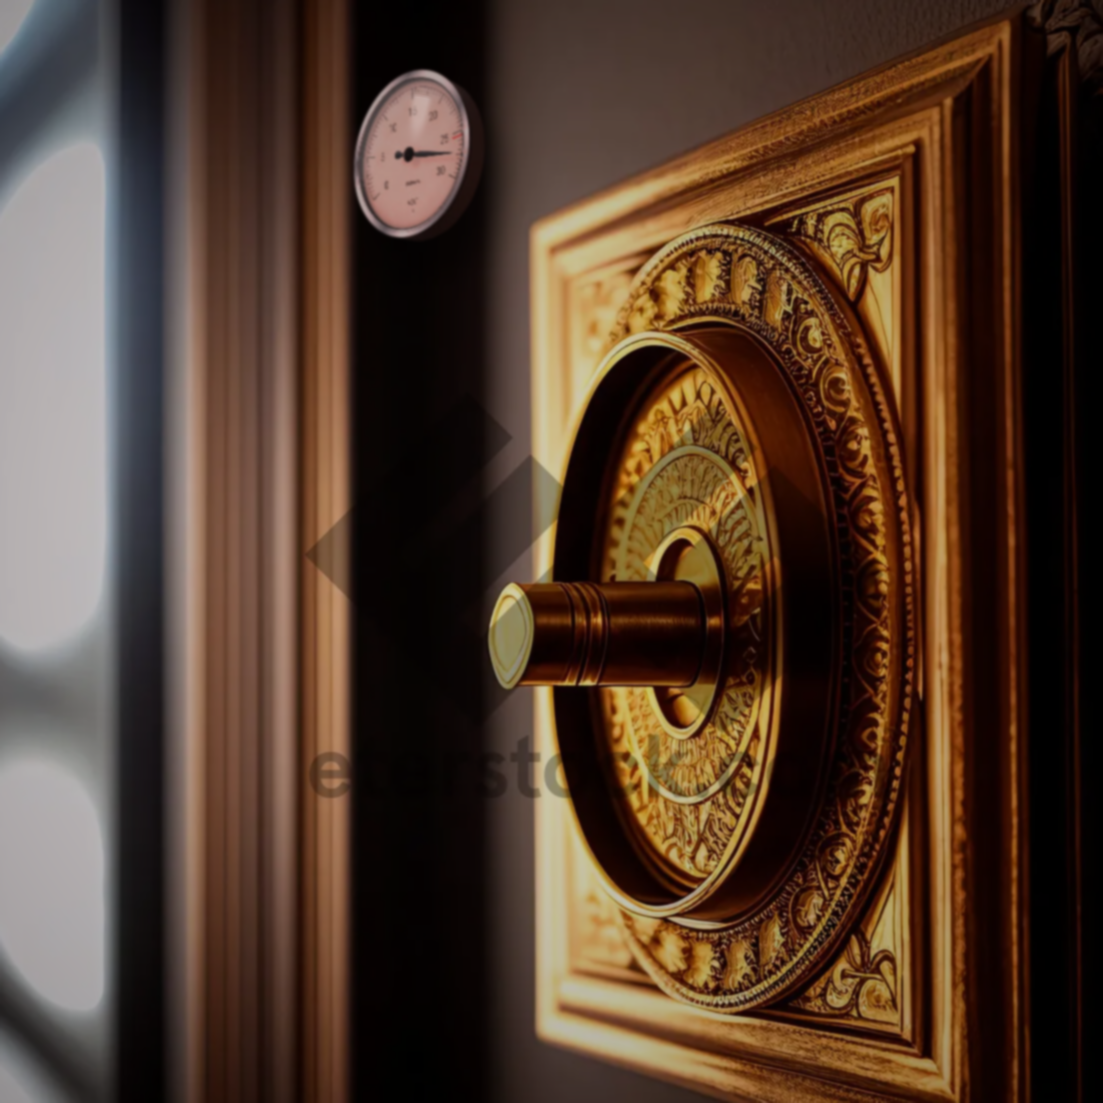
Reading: 27.5 V
